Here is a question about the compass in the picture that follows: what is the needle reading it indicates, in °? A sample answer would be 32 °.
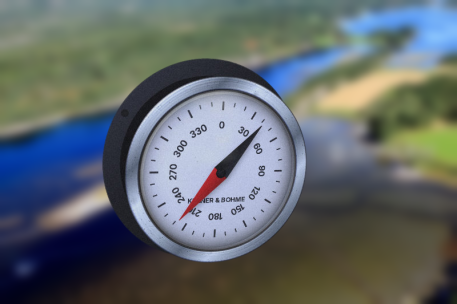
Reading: 220 °
